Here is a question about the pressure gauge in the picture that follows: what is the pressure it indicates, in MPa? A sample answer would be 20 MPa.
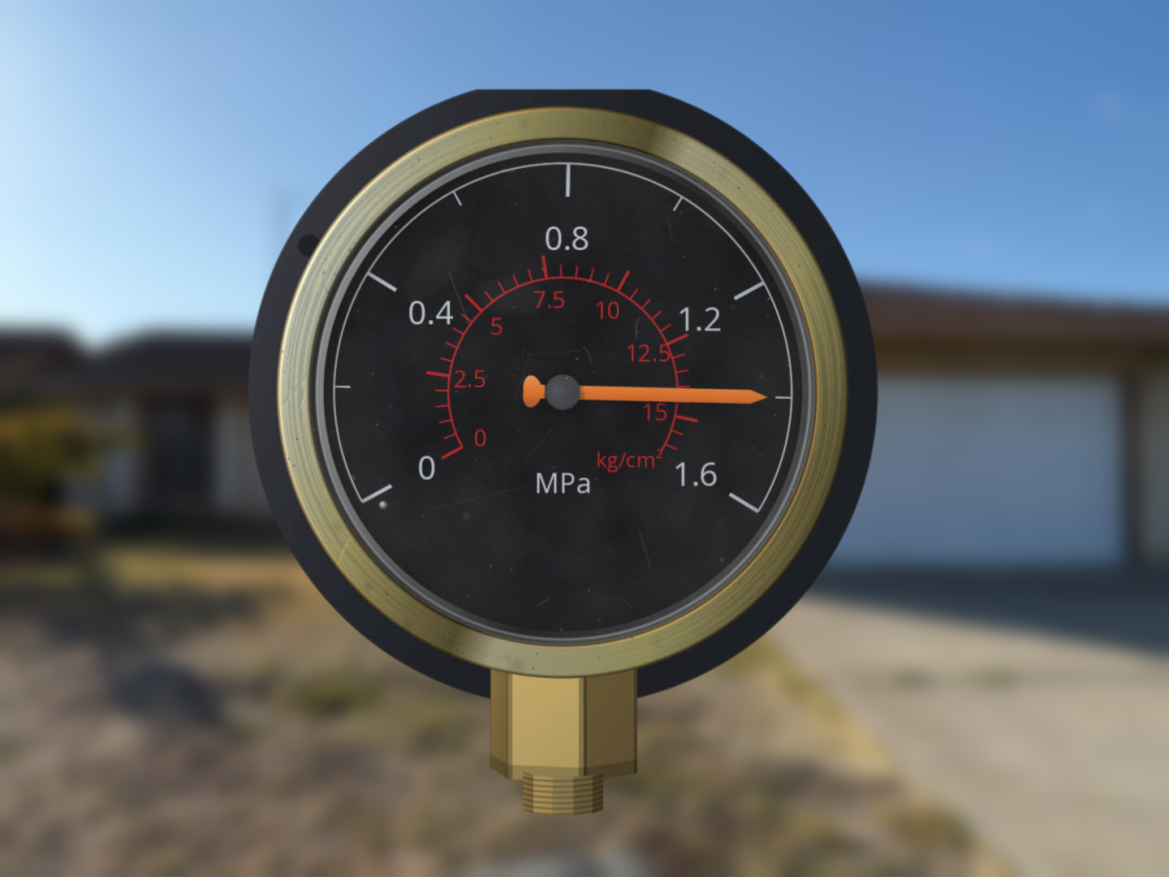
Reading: 1.4 MPa
